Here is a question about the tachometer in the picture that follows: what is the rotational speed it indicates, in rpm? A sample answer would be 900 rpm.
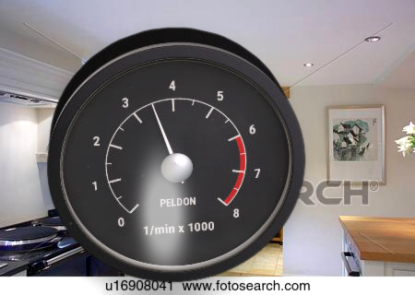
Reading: 3500 rpm
